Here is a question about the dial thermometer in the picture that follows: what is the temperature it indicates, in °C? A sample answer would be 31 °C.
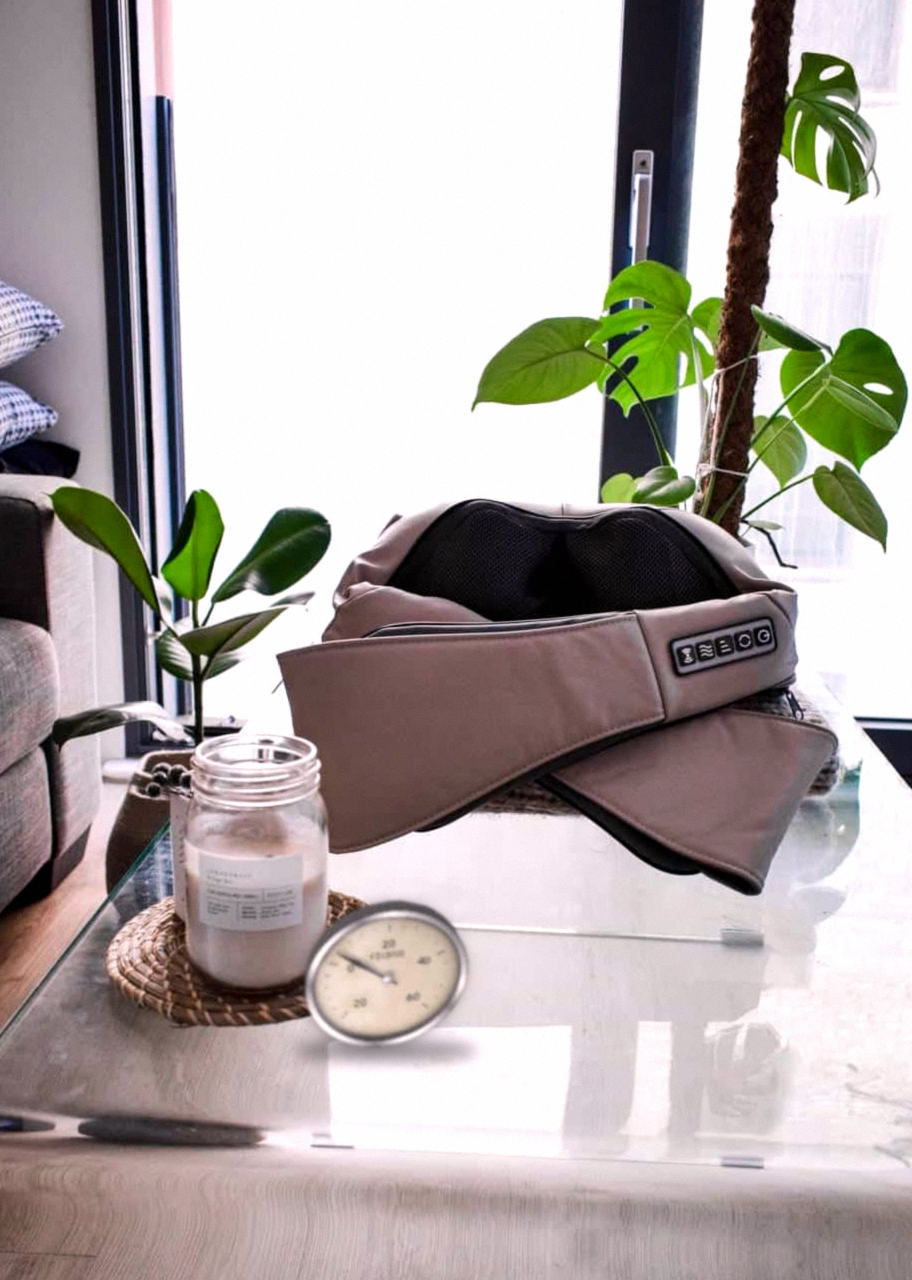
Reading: 4 °C
